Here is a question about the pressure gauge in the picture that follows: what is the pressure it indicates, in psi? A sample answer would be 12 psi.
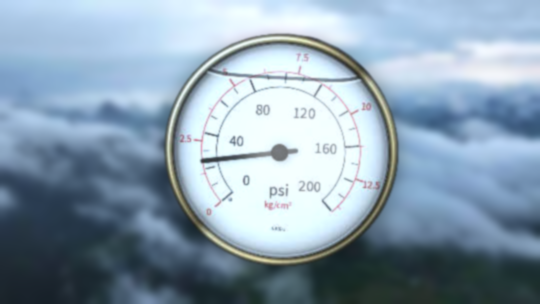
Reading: 25 psi
